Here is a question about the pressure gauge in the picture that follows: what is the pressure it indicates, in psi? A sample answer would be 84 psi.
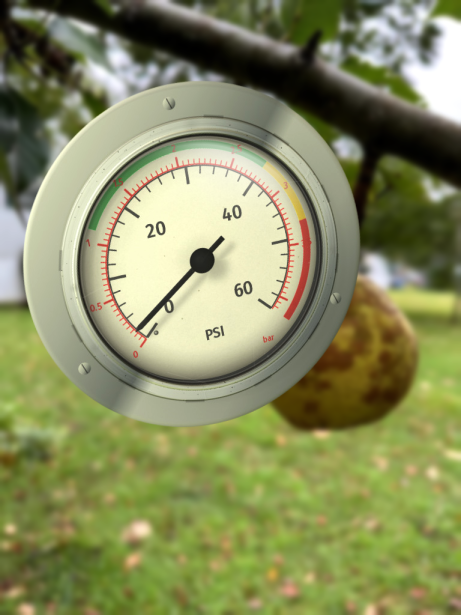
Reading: 2 psi
